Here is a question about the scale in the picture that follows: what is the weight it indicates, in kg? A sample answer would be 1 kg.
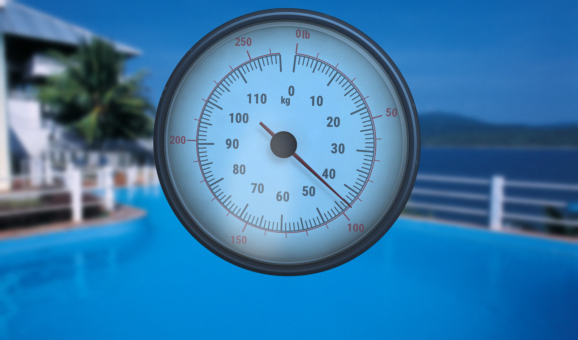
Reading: 43 kg
